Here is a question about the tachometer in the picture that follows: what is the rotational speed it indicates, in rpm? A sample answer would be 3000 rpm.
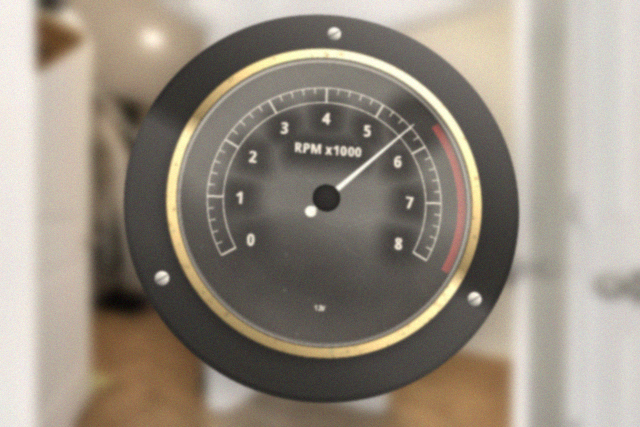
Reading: 5600 rpm
